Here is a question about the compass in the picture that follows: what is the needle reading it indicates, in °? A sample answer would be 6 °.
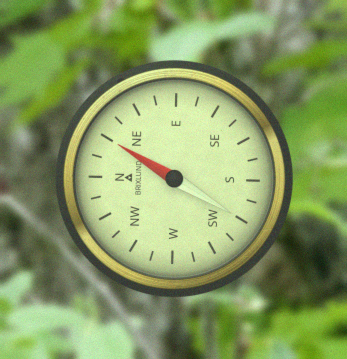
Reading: 30 °
